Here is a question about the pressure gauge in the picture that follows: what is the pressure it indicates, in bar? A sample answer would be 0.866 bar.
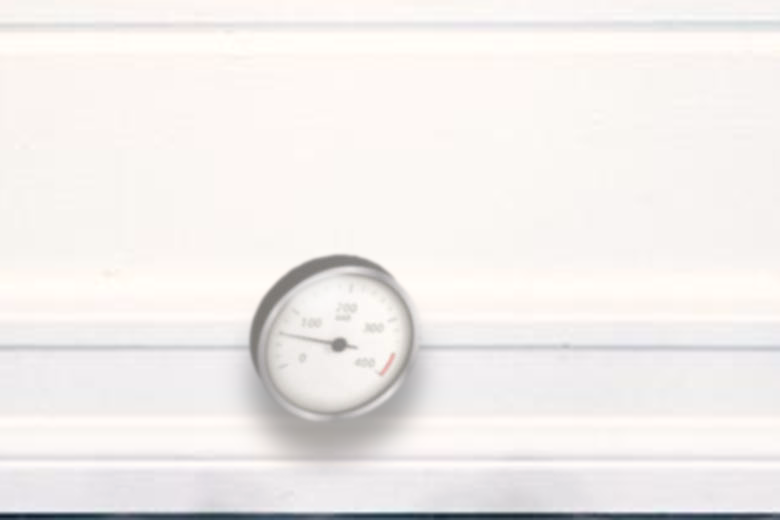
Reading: 60 bar
